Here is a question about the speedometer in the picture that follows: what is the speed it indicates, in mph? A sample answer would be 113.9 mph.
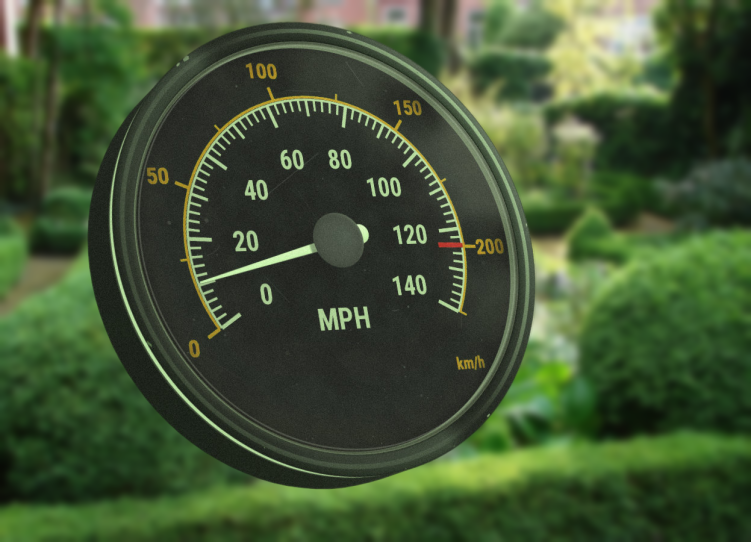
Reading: 10 mph
